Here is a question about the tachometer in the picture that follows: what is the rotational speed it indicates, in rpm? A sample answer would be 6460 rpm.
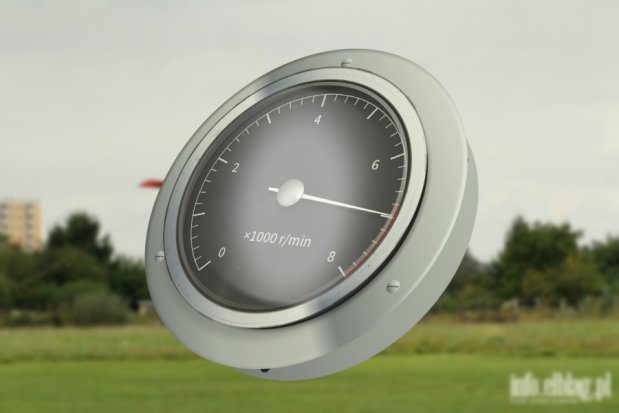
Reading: 7000 rpm
